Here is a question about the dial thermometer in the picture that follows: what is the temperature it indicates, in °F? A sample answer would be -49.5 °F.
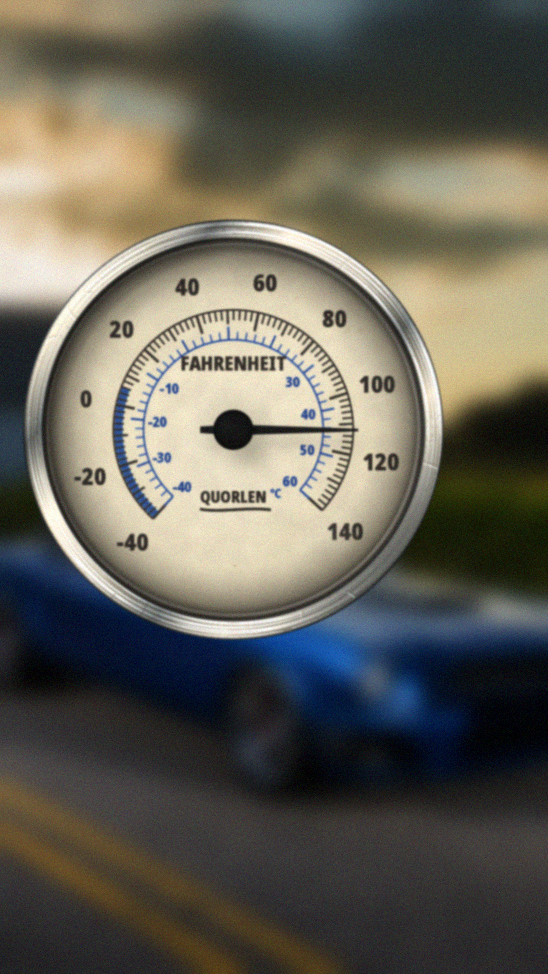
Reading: 112 °F
